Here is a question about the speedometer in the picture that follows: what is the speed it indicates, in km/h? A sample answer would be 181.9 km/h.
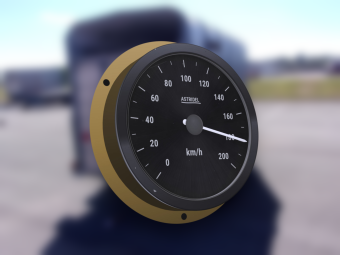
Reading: 180 km/h
